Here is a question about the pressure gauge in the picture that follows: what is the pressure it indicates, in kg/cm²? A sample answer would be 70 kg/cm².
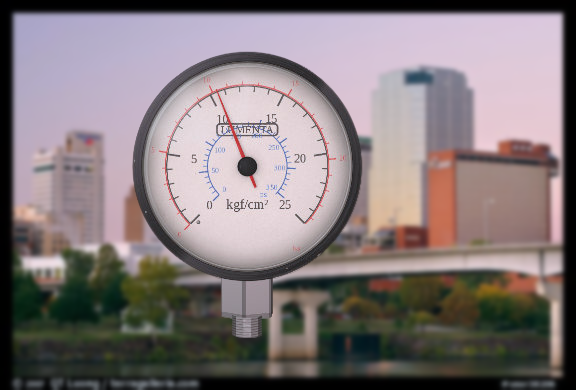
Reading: 10.5 kg/cm²
